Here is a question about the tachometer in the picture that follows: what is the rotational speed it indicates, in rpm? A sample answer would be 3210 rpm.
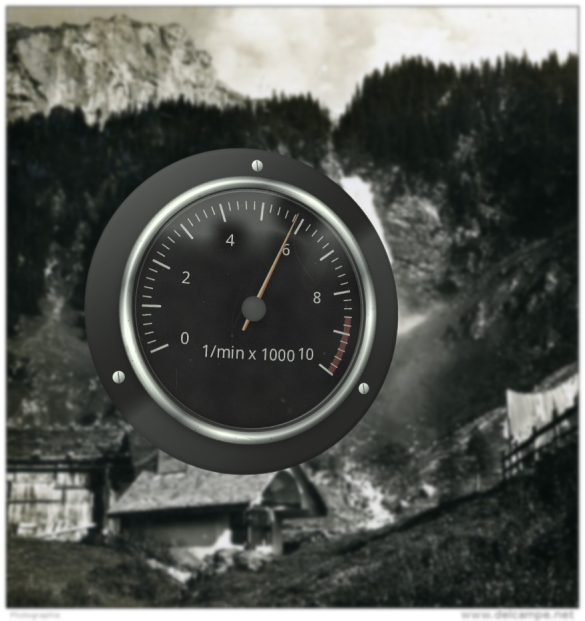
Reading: 5800 rpm
